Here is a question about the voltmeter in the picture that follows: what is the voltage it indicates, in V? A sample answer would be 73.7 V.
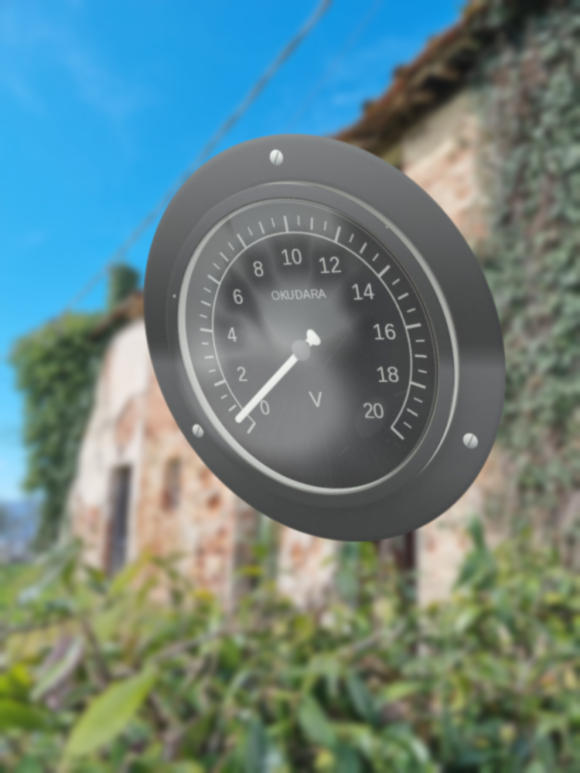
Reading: 0.5 V
